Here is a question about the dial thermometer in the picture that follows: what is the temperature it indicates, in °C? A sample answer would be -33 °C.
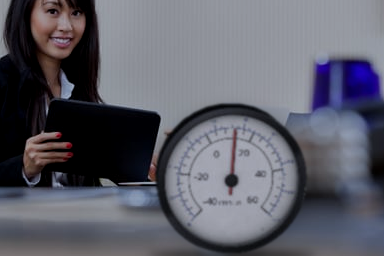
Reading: 12 °C
